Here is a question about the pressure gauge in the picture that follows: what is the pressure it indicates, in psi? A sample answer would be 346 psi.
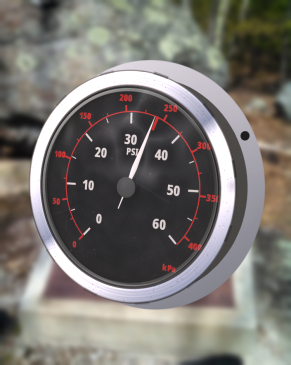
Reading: 35 psi
